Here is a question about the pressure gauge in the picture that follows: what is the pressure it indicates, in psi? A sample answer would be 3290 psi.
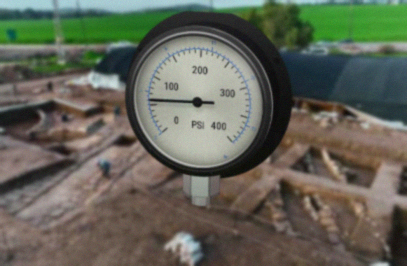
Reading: 60 psi
